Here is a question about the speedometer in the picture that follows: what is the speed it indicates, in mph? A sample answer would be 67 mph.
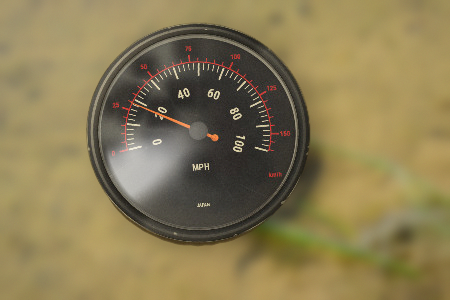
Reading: 18 mph
